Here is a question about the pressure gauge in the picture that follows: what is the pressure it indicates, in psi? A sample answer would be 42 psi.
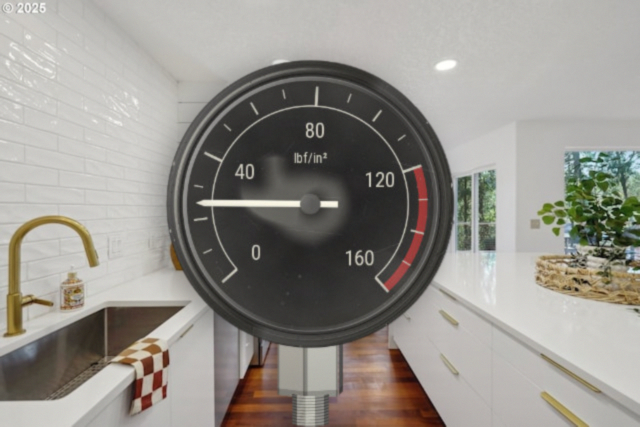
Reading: 25 psi
